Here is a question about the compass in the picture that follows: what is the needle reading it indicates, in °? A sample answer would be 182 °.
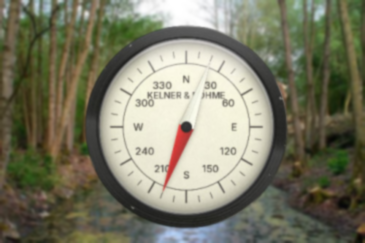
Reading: 200 °
